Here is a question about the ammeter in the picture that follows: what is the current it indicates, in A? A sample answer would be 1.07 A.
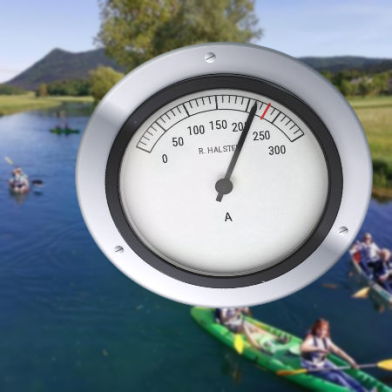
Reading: 210 A
